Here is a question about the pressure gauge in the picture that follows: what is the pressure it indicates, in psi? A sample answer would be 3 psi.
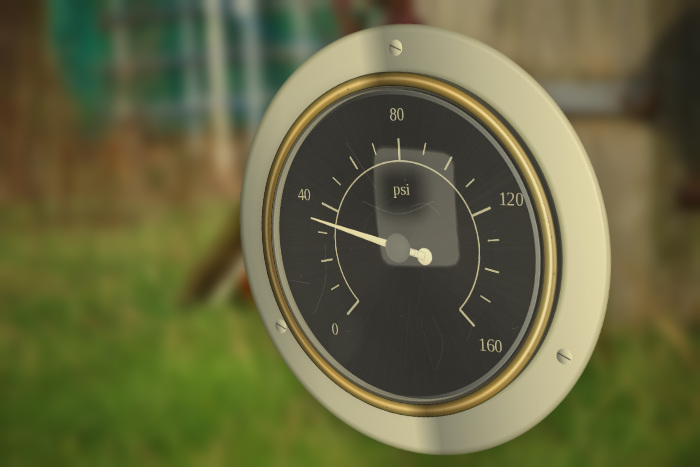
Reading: 35 psi
